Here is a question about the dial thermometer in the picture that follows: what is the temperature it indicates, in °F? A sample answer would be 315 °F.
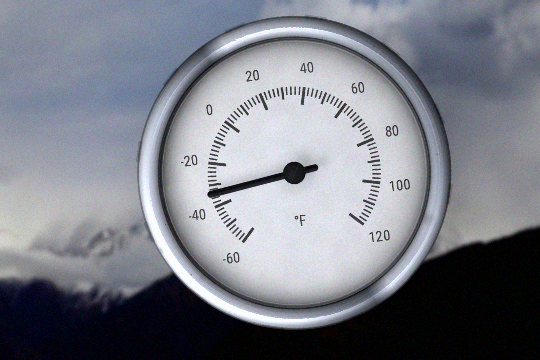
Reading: -34 °F
